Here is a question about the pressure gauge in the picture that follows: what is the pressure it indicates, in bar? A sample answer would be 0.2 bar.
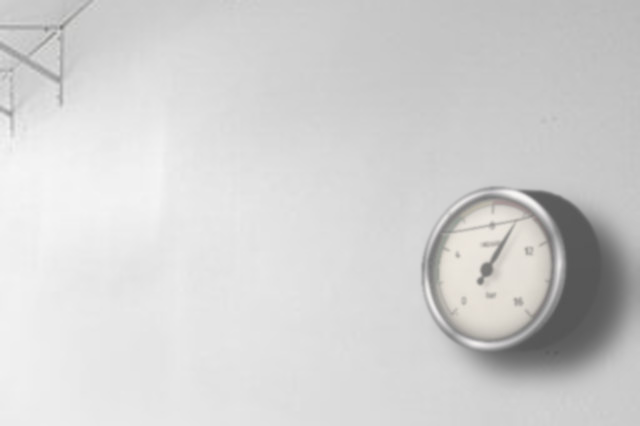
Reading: 10 bar
